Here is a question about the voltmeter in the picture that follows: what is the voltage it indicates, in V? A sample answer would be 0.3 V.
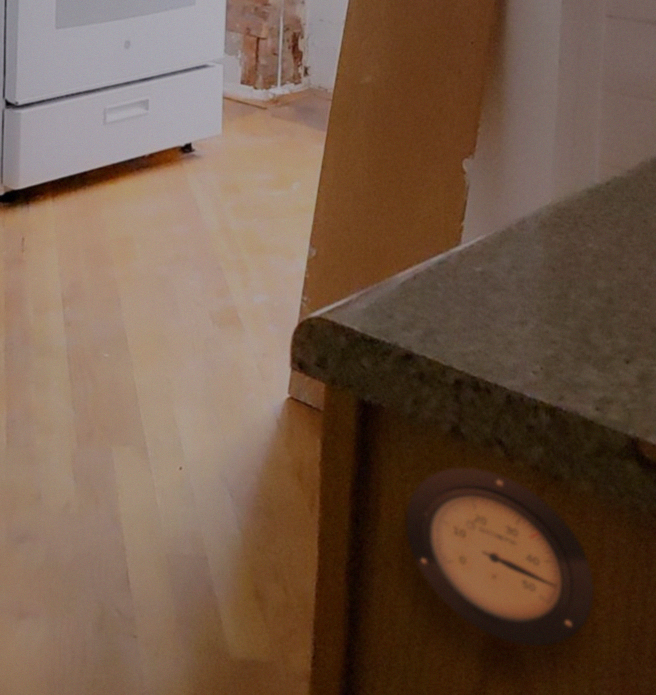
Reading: 45 V
